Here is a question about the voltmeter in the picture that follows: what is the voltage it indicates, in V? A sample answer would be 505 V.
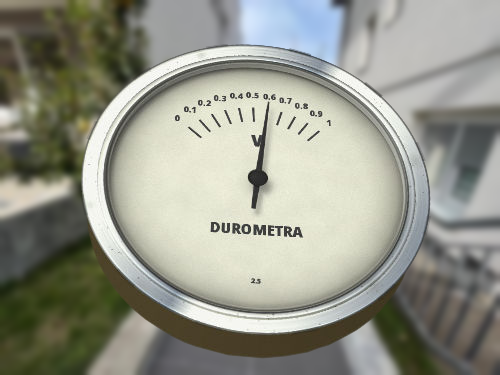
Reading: 0.6 V
